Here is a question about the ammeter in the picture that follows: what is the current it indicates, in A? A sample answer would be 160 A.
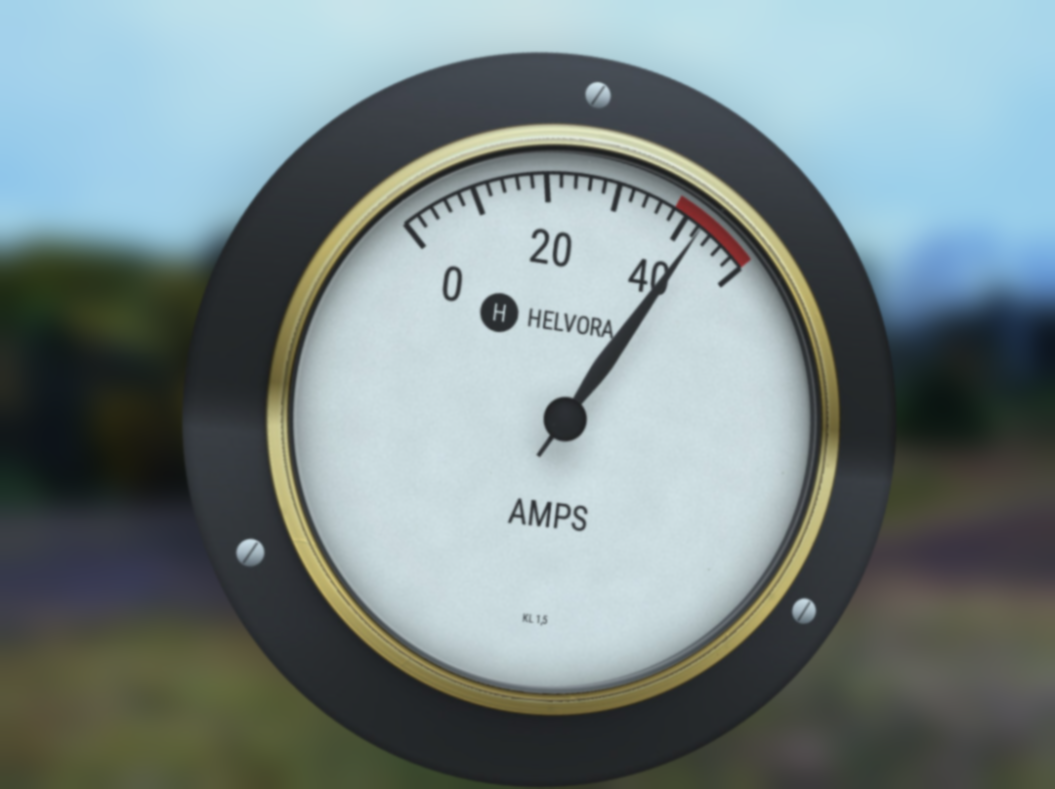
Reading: 42 A
